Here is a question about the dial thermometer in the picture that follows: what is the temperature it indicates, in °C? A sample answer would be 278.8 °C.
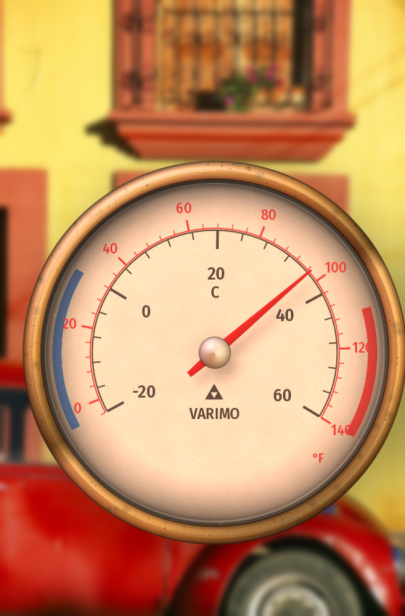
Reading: 36 °C
